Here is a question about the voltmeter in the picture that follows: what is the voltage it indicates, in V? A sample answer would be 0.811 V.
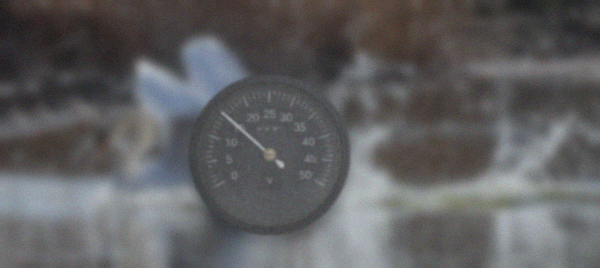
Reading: 15 V
